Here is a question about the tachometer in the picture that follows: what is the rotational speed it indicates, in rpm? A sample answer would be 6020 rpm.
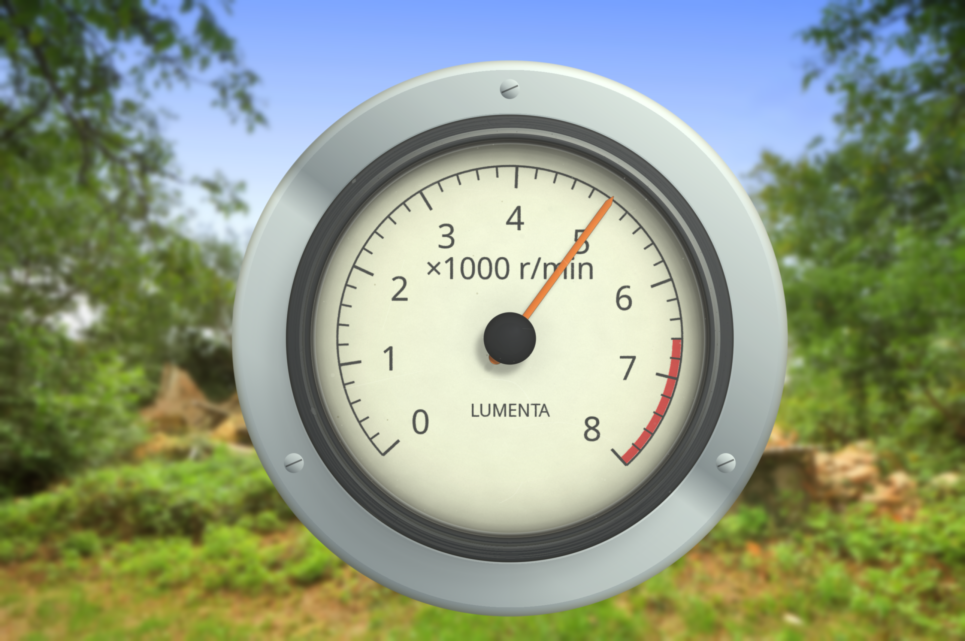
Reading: 5000 rpm
